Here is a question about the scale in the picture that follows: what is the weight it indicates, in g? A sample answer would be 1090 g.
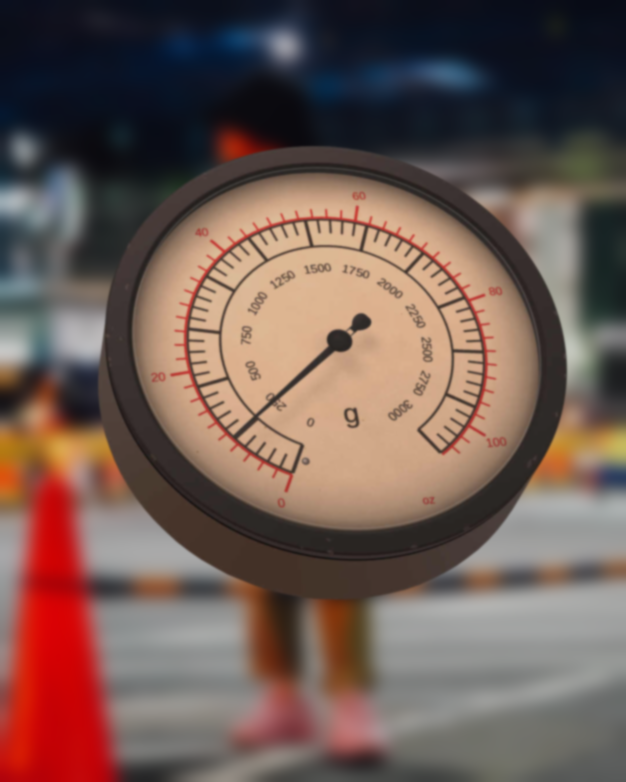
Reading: 250 g
